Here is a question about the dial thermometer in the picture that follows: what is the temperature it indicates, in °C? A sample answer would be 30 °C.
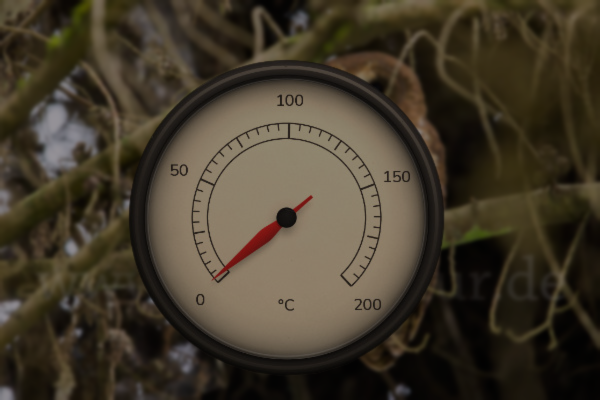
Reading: 2.5 °C
